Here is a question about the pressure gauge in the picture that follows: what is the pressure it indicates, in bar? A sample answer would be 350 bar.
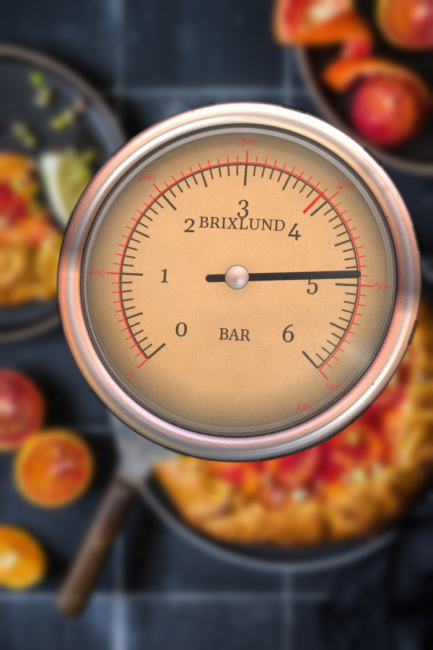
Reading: 4.9 bar
